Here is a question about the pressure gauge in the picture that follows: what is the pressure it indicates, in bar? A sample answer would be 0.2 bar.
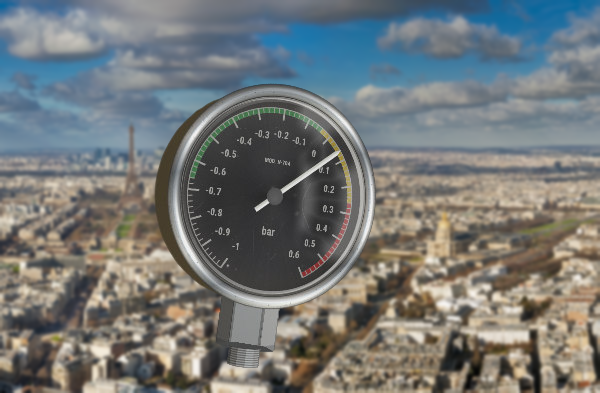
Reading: 0.06 bar
